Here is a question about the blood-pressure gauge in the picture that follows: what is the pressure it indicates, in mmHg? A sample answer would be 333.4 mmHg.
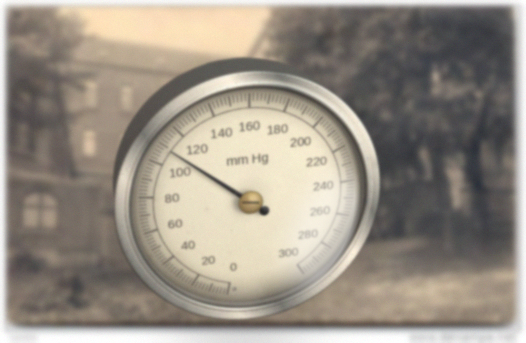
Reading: 110 mmHg
